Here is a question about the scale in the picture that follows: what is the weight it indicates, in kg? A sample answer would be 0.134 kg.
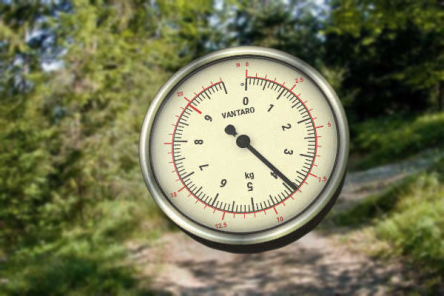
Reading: 3.9 kg
